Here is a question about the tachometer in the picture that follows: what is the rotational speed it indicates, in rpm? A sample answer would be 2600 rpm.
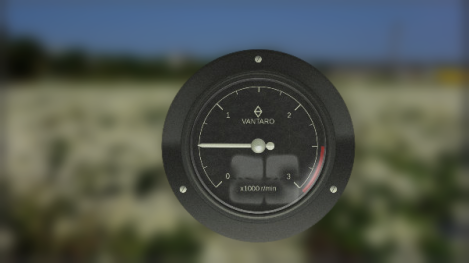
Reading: 500 rpm
